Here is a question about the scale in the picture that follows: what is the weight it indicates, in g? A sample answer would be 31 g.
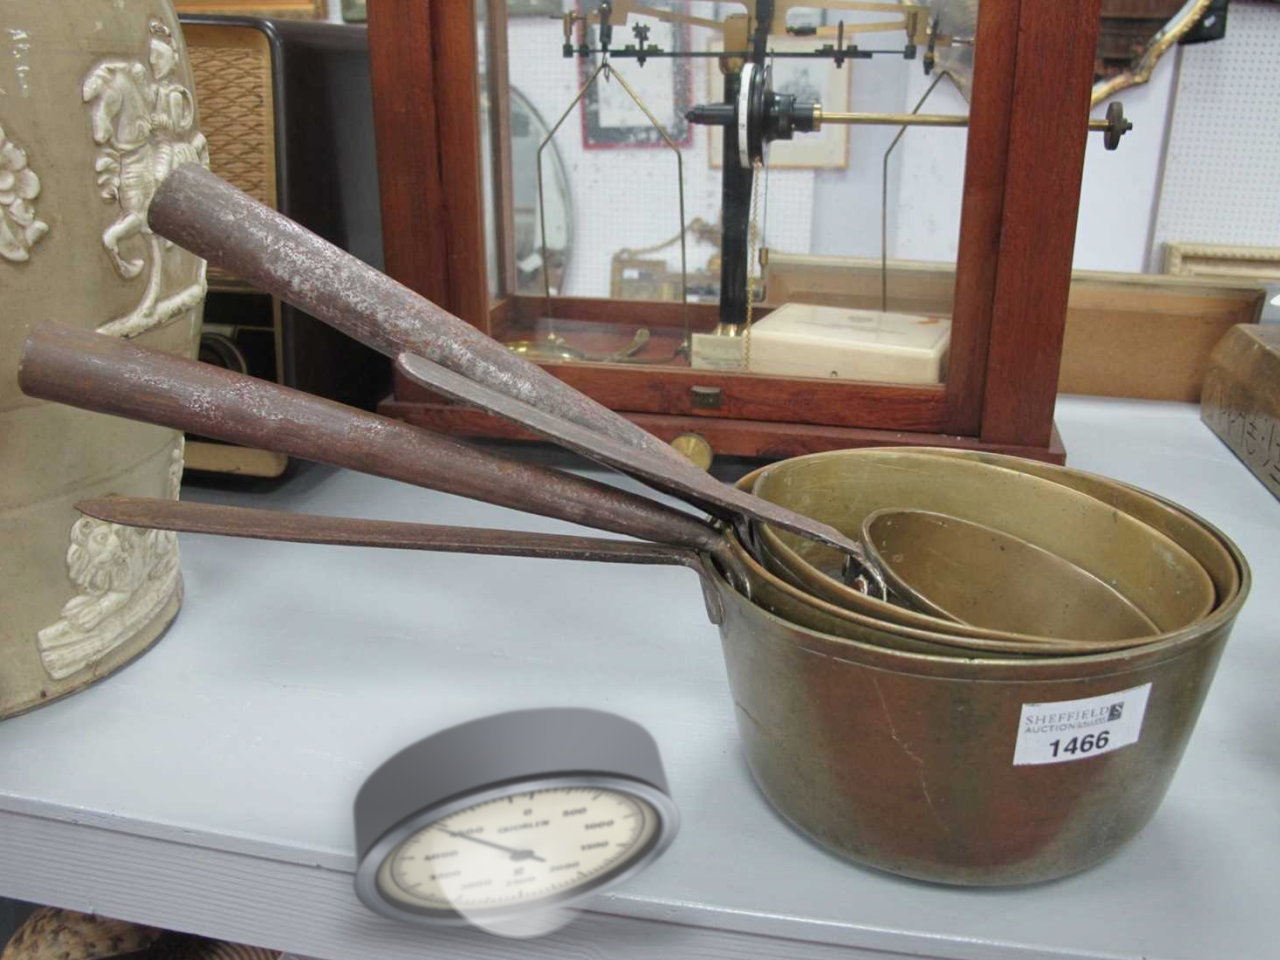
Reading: 4500 g
